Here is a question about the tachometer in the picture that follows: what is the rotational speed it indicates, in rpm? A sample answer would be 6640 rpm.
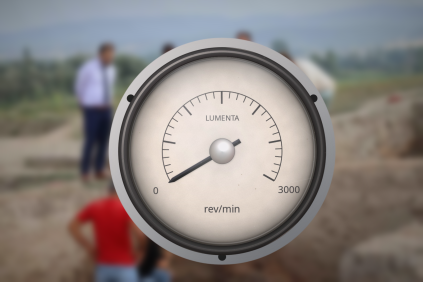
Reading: 0 rpm
